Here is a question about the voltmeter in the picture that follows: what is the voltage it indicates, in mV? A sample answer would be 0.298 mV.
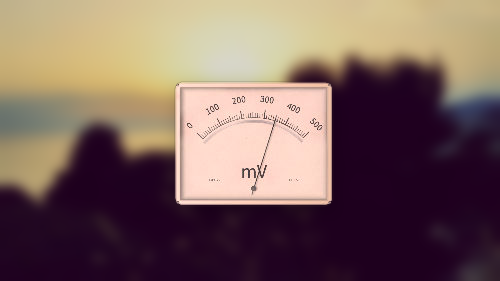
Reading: 350 mV
